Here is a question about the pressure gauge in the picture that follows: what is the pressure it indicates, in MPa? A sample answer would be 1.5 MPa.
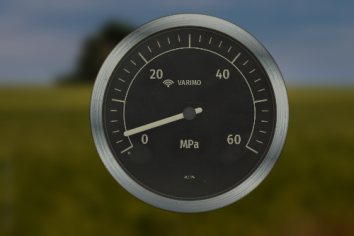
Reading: 3 MPa
